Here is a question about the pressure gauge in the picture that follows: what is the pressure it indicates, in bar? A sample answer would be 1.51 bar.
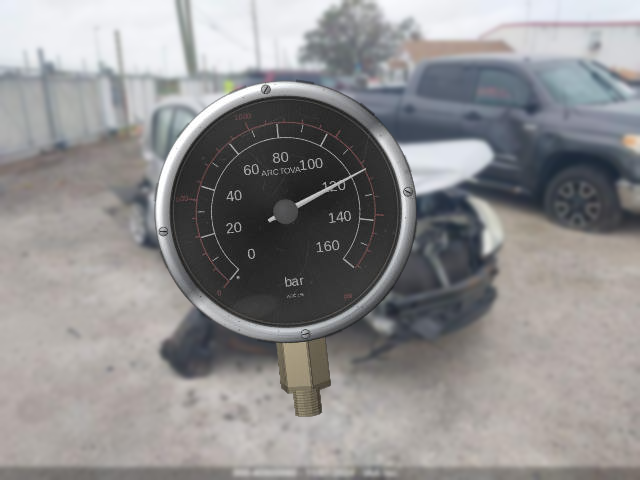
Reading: 120 bar
